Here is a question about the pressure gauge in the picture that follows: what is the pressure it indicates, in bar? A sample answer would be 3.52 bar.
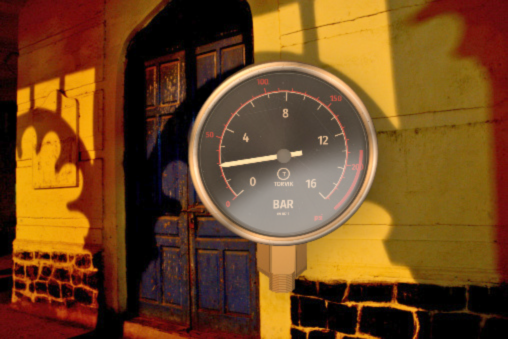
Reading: 2 bar
